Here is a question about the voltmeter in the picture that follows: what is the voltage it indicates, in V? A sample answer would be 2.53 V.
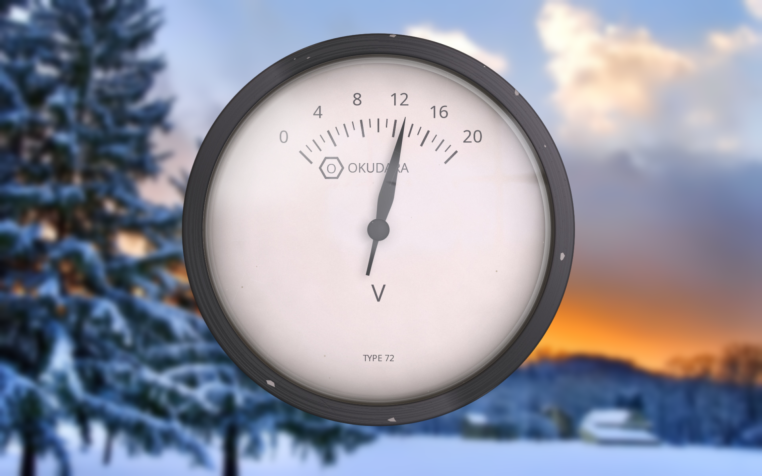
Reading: 13 V
